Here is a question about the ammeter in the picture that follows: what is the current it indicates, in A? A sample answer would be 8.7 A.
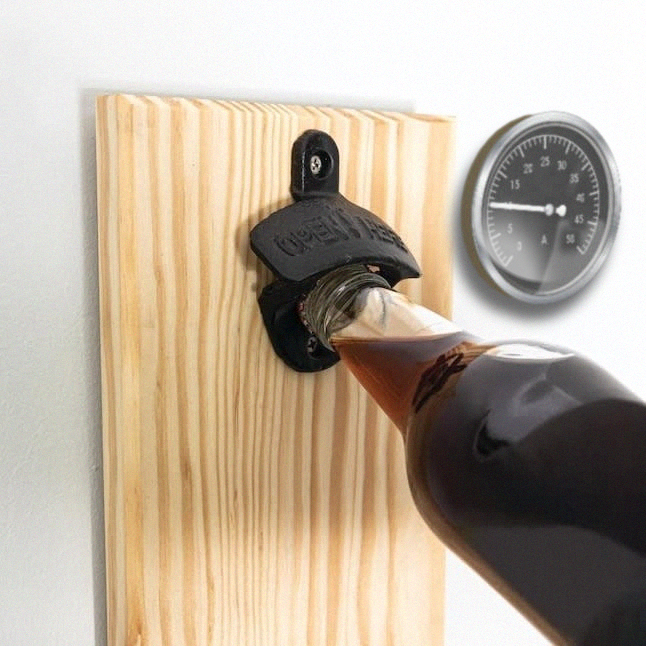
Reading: 10 A
